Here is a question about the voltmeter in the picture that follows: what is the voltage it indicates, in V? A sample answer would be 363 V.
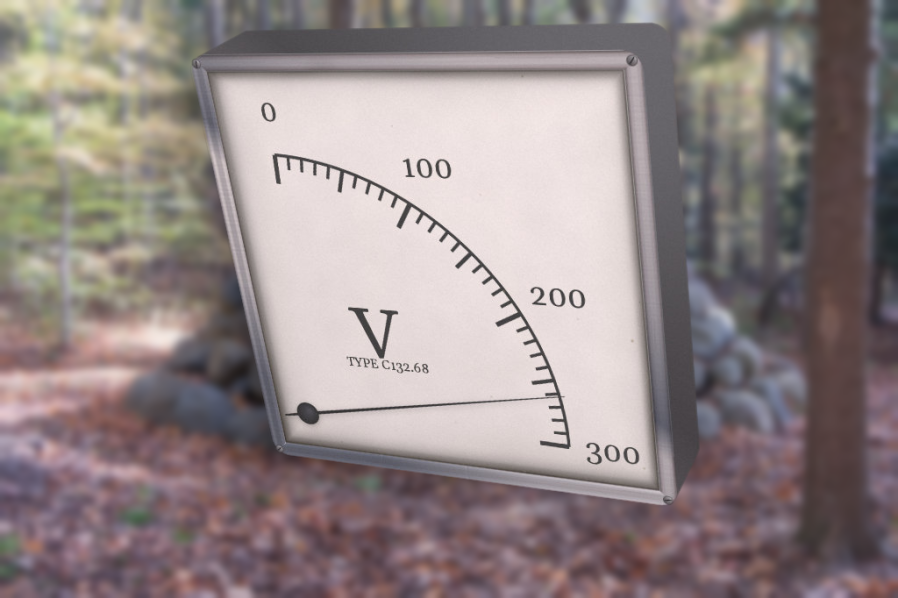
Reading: 260 V
